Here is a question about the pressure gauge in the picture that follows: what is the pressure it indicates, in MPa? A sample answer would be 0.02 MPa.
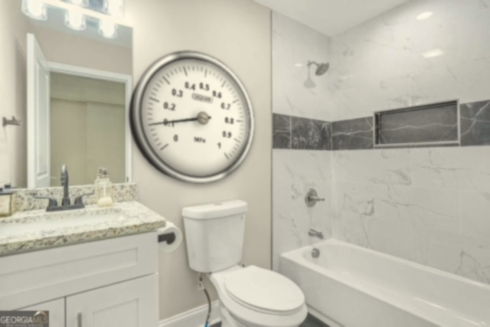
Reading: 0.1 MPa
